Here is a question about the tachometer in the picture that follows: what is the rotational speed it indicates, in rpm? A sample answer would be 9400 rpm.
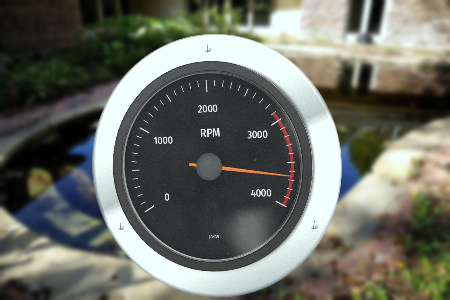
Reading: 3650 rpm
